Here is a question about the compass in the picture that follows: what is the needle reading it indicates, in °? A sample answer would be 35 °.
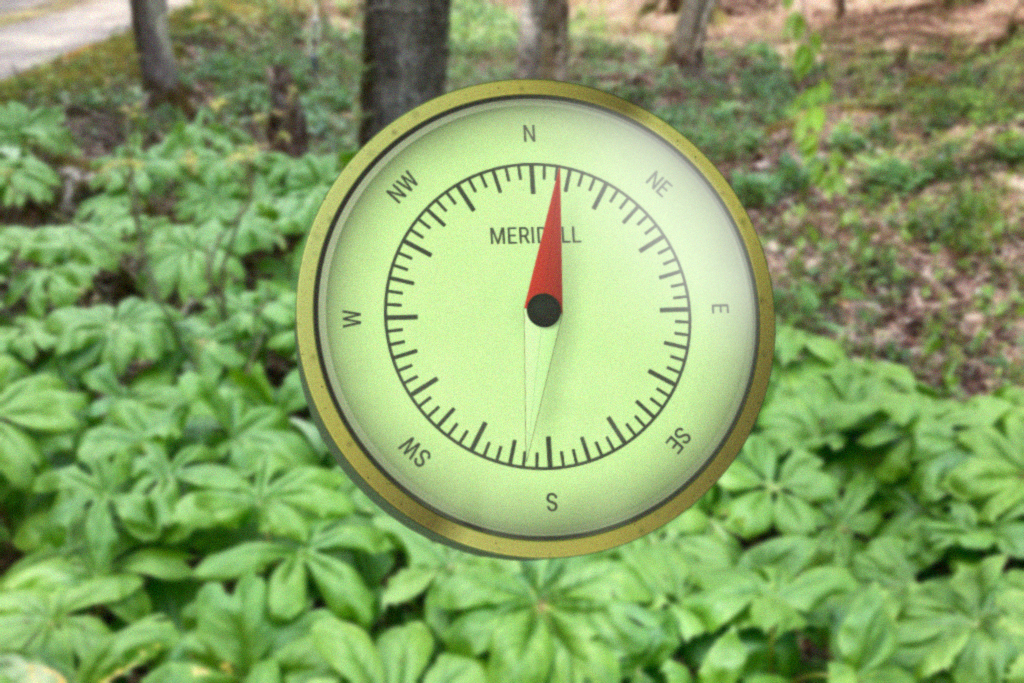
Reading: 10 °
